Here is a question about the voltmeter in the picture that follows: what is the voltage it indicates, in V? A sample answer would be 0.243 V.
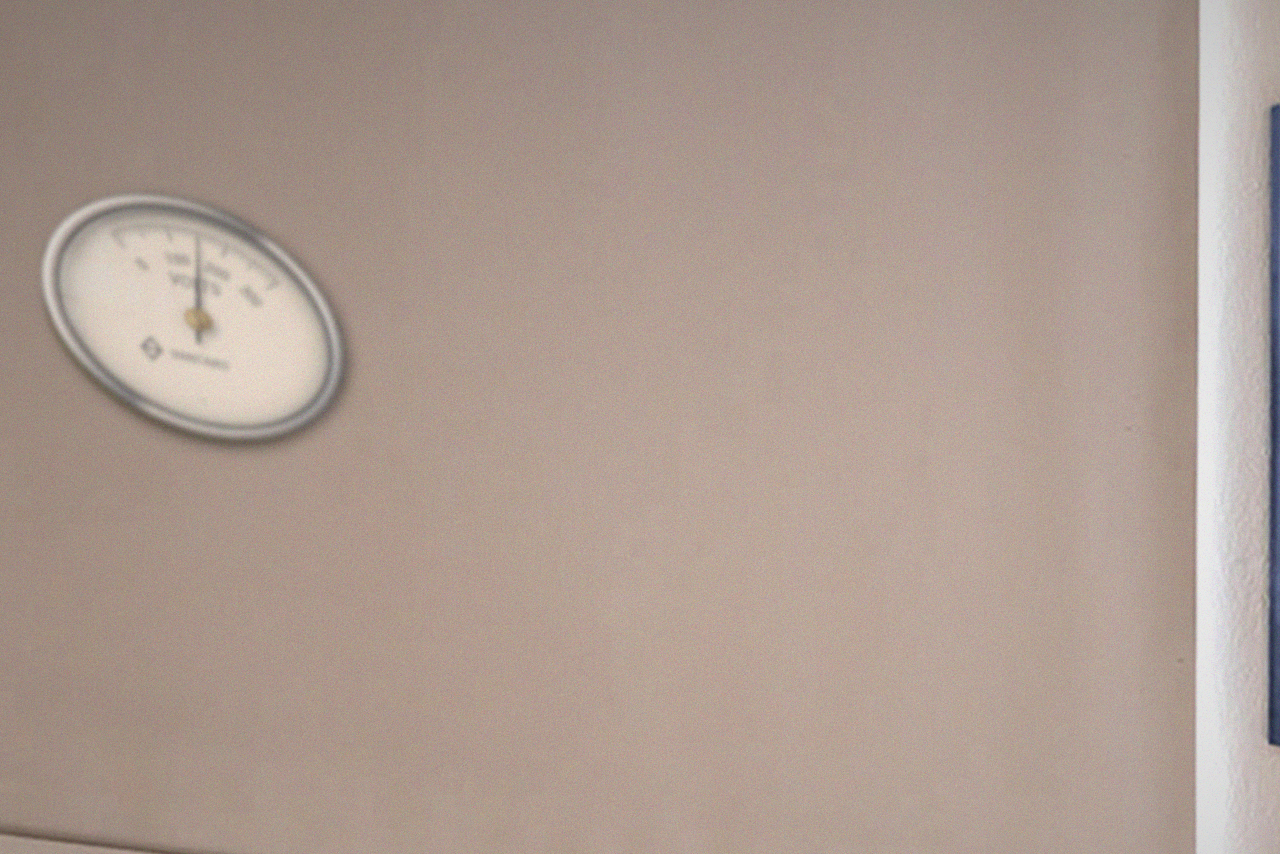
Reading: 150 V
